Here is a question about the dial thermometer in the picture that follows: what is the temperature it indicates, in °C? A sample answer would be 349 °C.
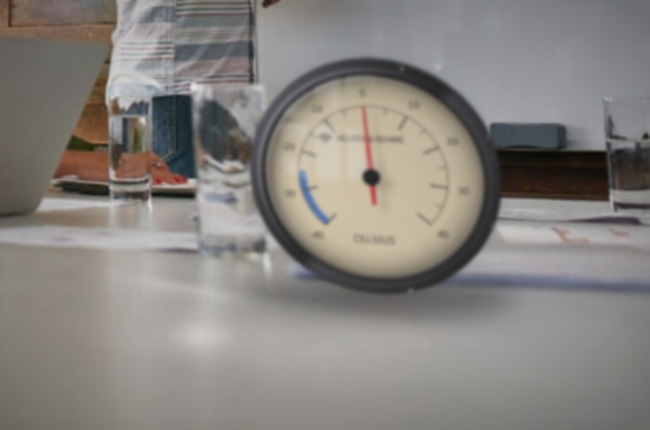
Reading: 0 °C
